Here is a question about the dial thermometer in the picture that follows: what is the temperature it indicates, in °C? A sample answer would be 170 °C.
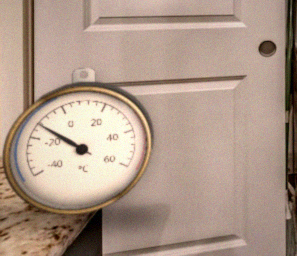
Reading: -12 °C
